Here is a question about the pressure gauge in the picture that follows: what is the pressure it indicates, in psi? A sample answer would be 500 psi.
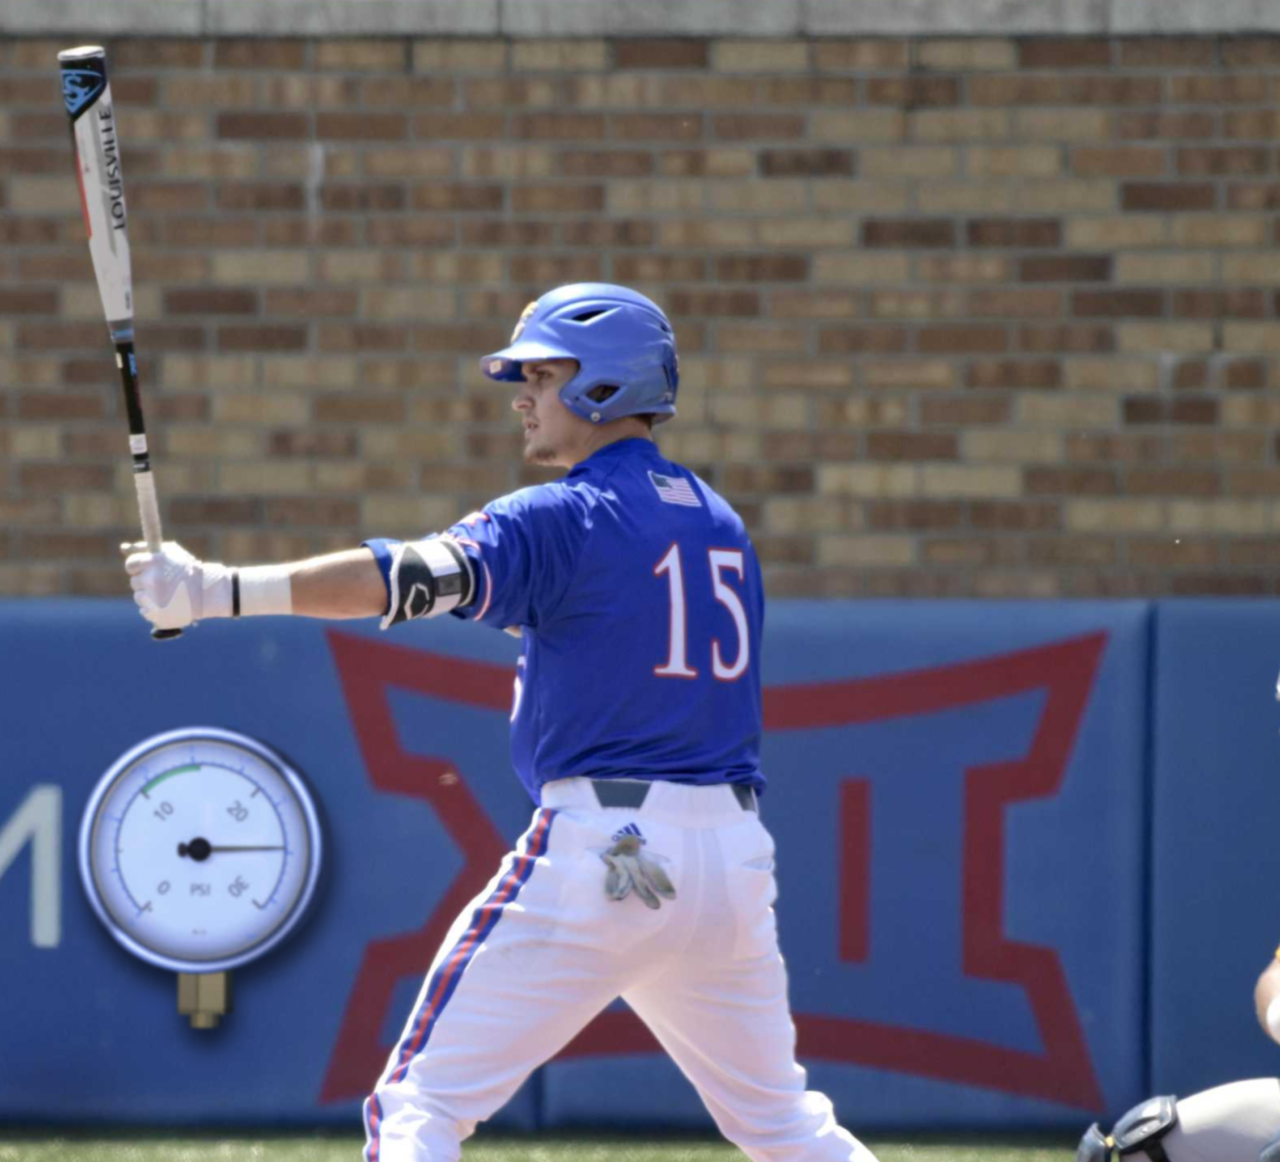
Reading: 25 psi
